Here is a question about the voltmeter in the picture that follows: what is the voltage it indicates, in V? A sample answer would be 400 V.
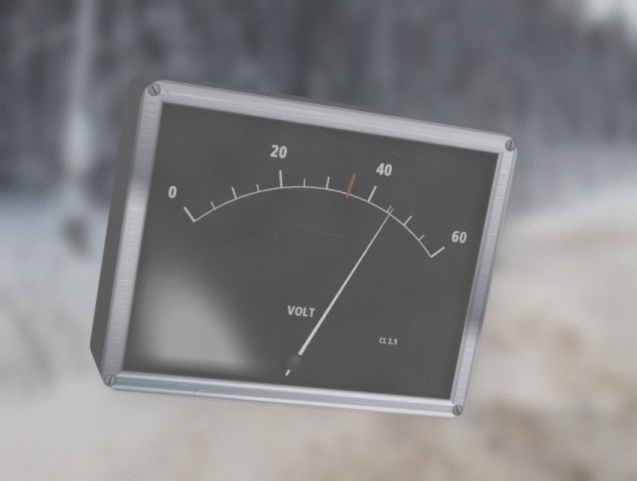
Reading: 45 V
